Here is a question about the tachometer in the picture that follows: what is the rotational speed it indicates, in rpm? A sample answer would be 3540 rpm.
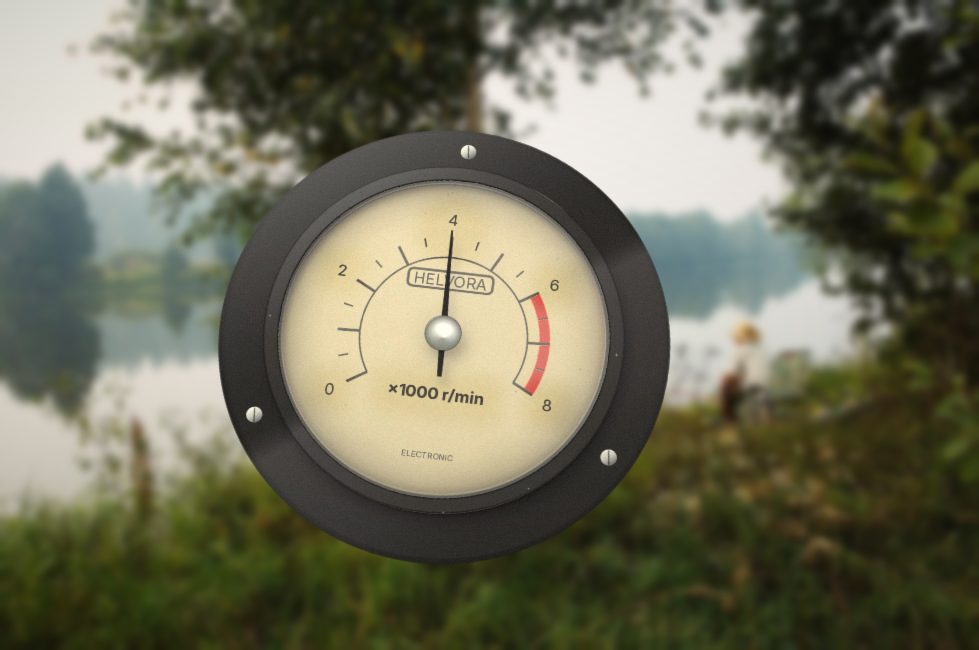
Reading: 4000 rpm
